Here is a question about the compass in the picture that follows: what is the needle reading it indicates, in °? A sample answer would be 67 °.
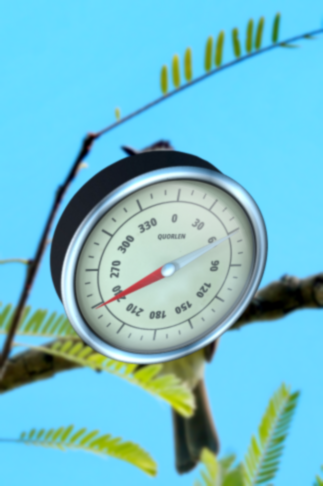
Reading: 240 °
